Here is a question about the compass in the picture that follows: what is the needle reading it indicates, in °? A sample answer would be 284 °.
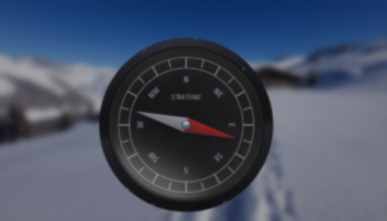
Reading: 105 °
